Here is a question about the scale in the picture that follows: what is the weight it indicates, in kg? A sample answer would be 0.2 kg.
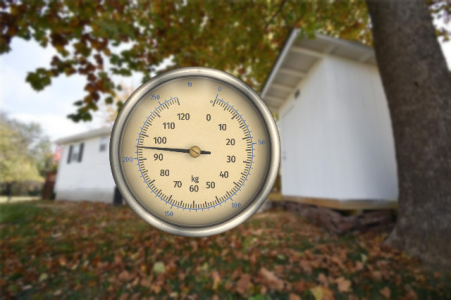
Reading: 95 kg
